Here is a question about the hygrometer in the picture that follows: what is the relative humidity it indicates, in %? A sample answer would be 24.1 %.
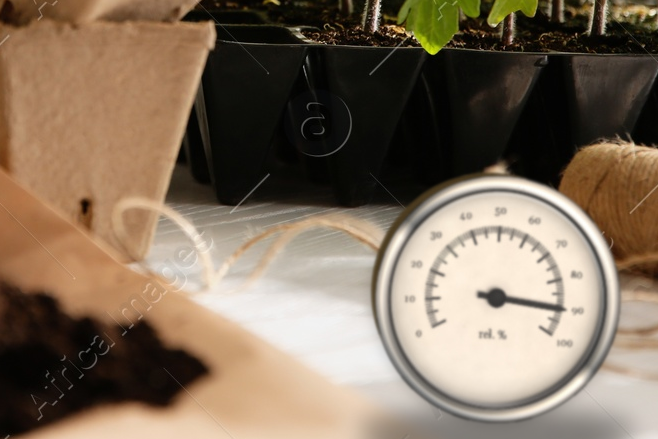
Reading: 90 %
